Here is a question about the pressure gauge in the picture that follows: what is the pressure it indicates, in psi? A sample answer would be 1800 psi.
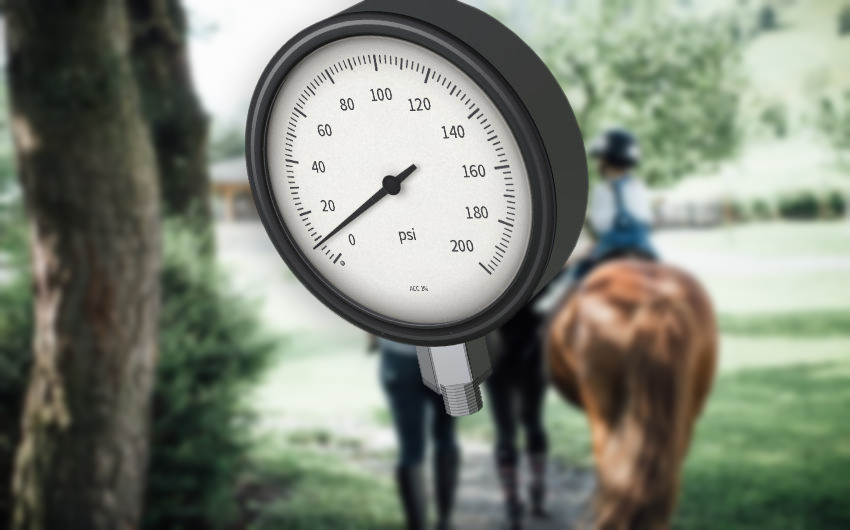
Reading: 8 psi
